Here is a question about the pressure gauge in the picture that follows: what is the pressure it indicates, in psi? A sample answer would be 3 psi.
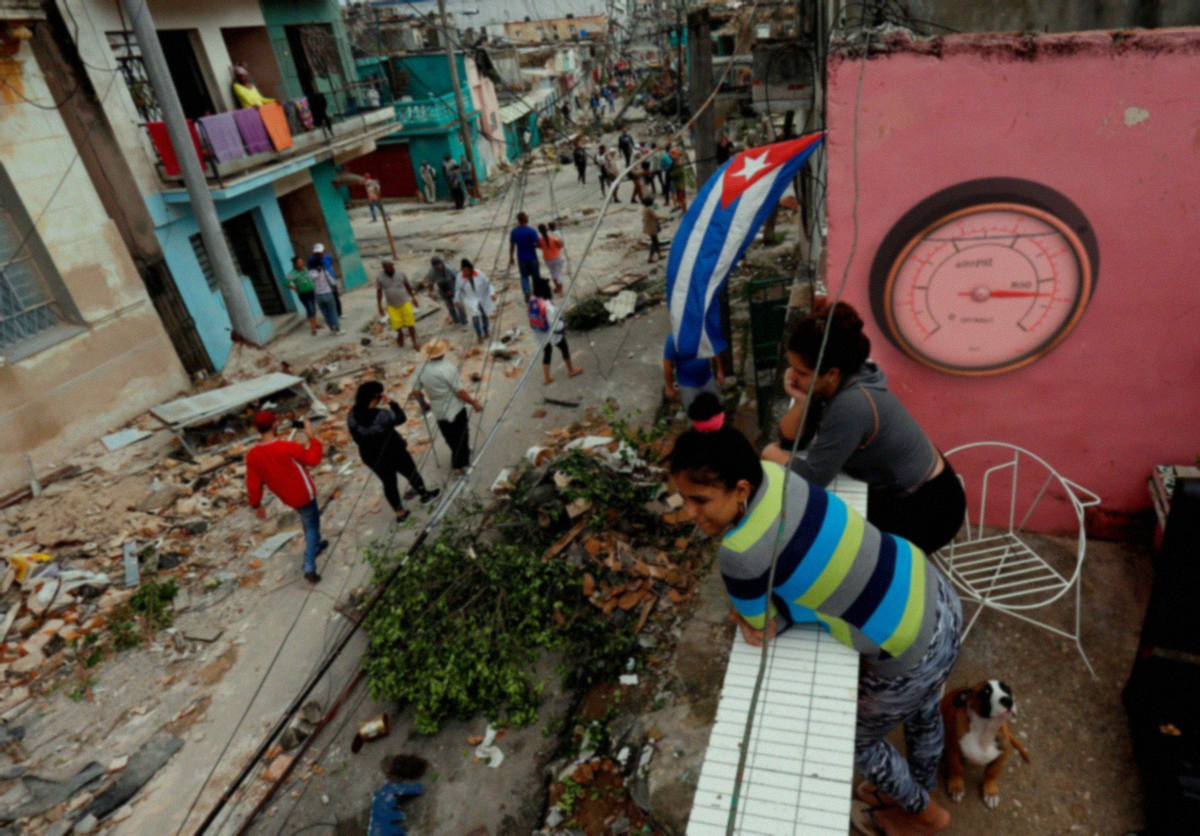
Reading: 850 psi
